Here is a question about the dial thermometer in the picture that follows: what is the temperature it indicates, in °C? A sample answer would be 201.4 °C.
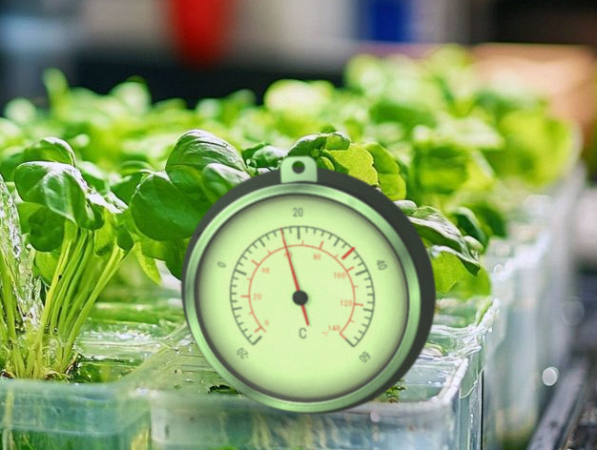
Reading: 16 °C
